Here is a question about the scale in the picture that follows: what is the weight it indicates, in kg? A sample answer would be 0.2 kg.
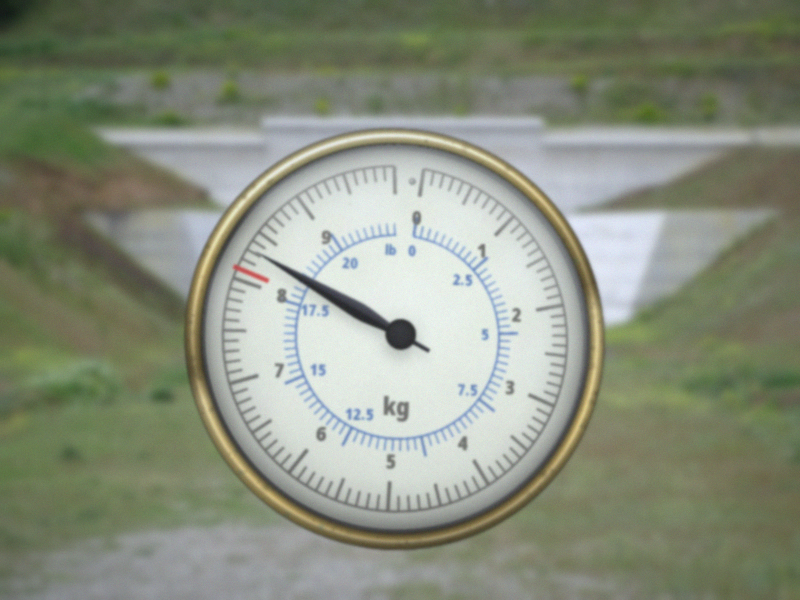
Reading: 8.3 kg
